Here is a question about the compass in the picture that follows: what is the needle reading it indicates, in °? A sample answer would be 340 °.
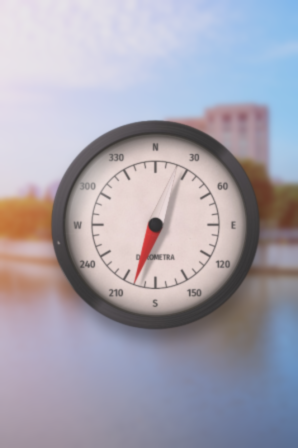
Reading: 200 °
